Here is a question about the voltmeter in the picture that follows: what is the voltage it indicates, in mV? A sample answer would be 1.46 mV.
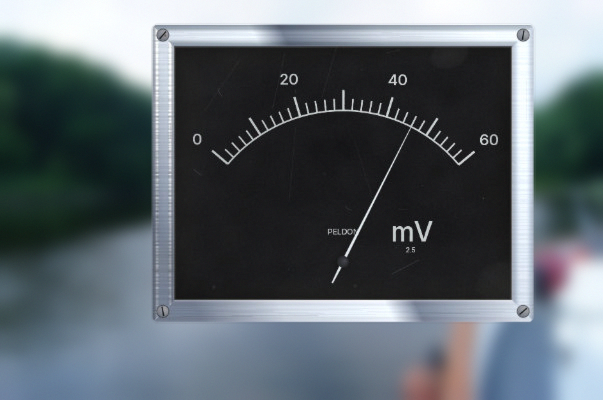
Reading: 46 mV
